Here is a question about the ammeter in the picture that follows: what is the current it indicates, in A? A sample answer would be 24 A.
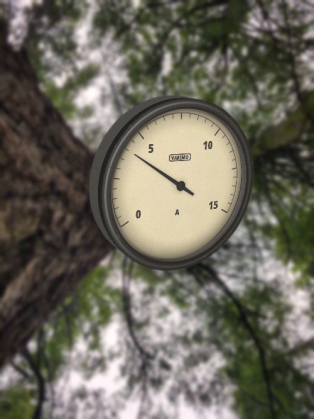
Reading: 4 A
